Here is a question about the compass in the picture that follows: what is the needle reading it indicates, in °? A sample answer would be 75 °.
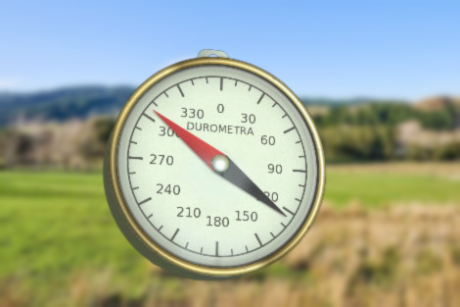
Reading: 305 °
